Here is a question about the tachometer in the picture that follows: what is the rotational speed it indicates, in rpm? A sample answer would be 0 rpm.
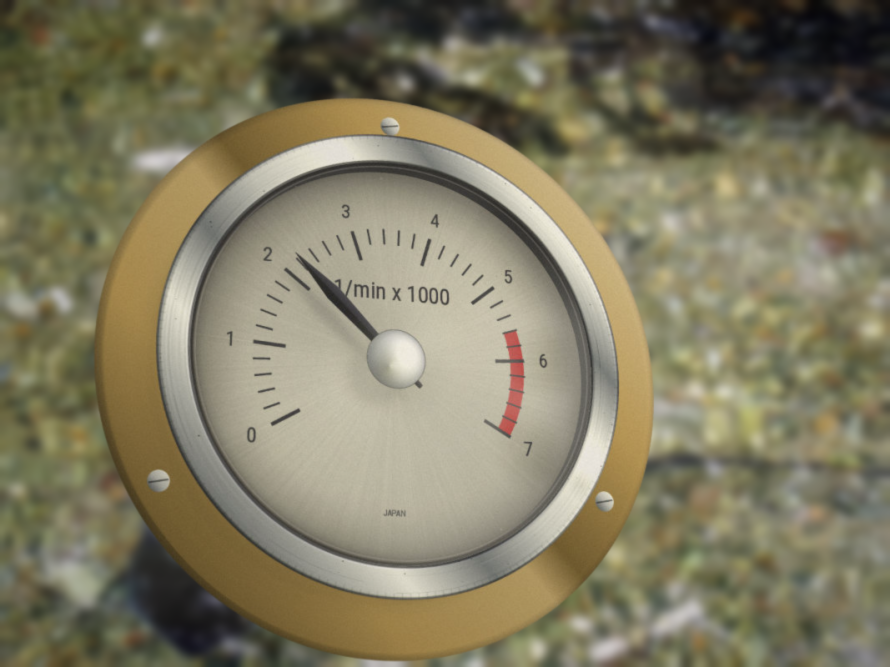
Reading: 2200 rpm
